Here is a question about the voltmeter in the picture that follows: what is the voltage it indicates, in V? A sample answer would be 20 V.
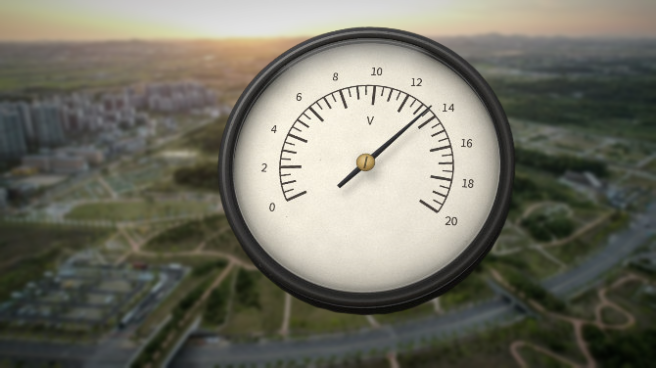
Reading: 13.5 V
